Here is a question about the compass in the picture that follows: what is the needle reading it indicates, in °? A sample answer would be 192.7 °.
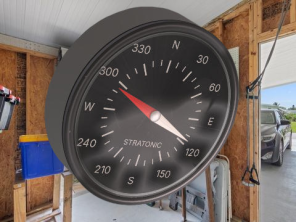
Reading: 295 °
